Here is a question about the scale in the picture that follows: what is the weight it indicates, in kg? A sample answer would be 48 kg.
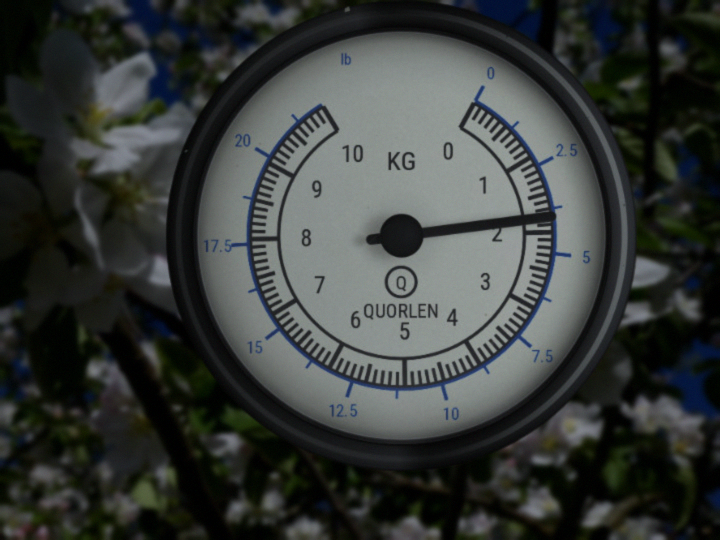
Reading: 1.8 kg
